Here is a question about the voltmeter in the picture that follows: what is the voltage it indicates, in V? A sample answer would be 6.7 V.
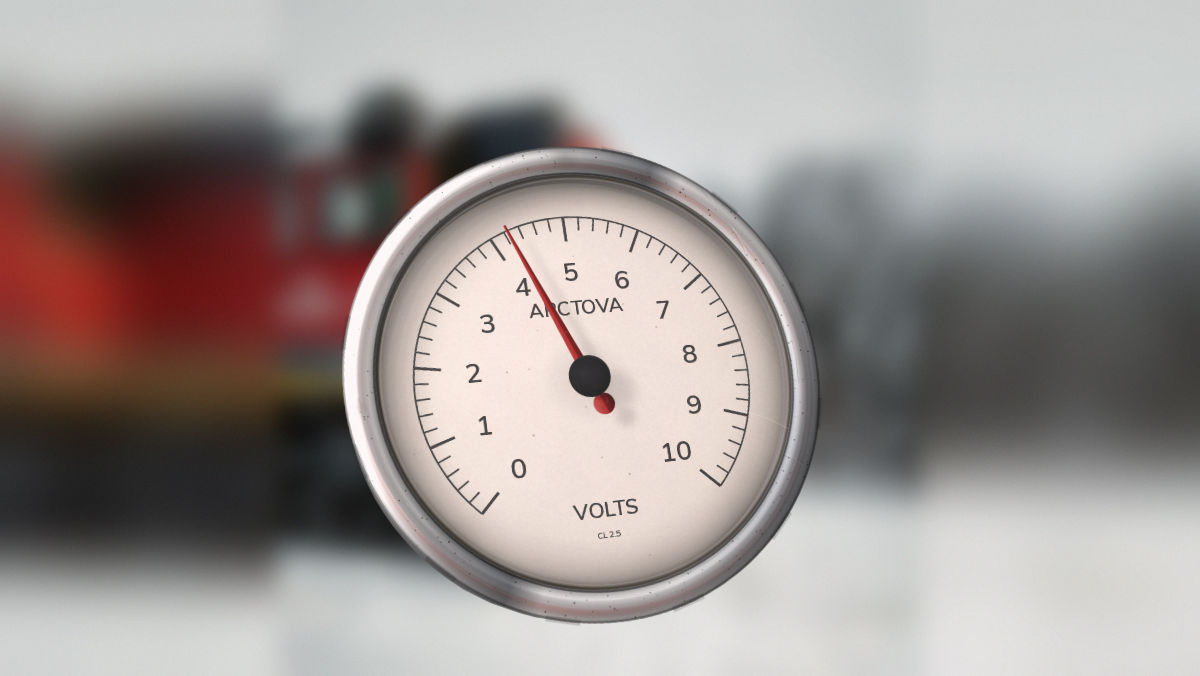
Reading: 4.2 V
